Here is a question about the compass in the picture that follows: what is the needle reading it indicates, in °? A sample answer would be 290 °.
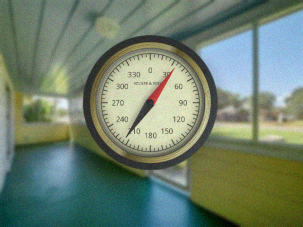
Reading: 35 °
